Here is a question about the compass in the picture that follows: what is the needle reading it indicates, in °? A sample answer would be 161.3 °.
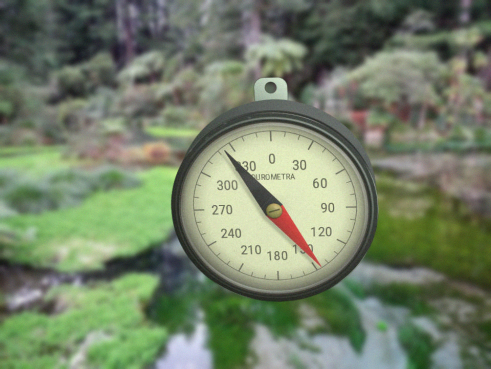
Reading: 145 °
